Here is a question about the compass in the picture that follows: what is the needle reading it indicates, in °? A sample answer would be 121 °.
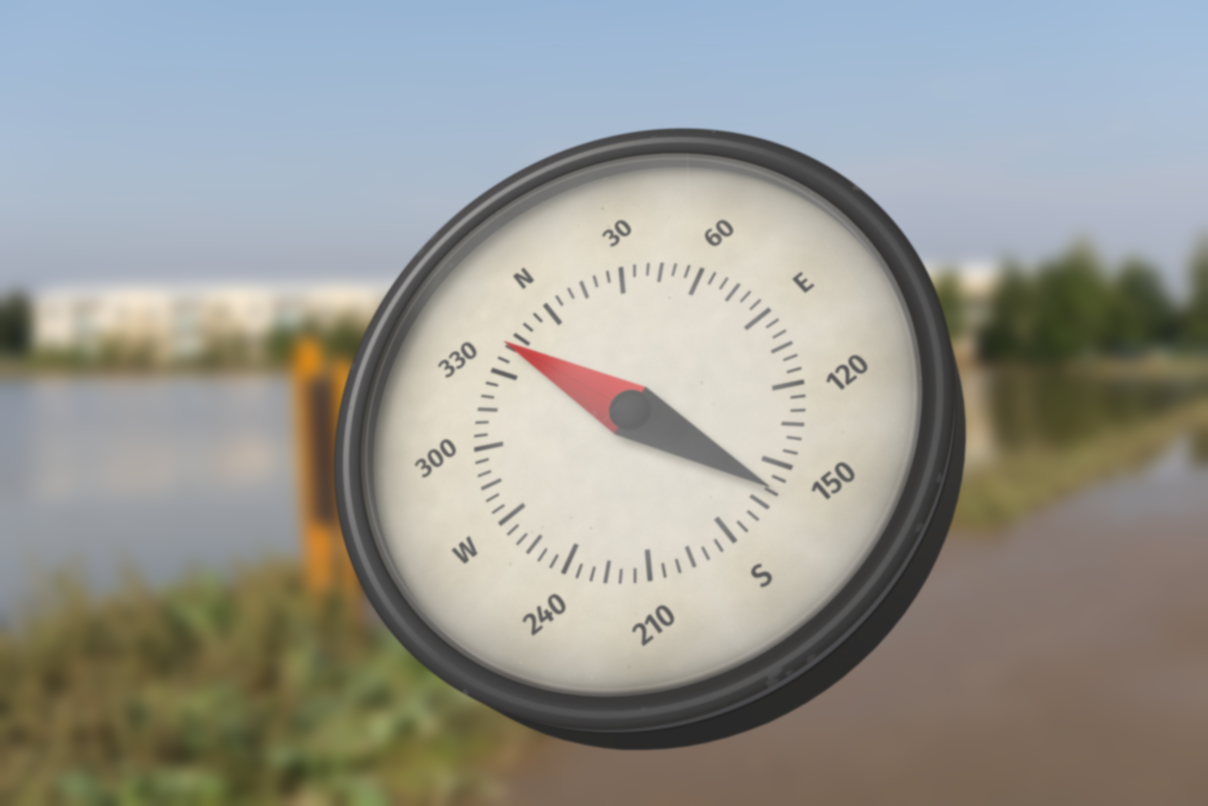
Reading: 340 °
